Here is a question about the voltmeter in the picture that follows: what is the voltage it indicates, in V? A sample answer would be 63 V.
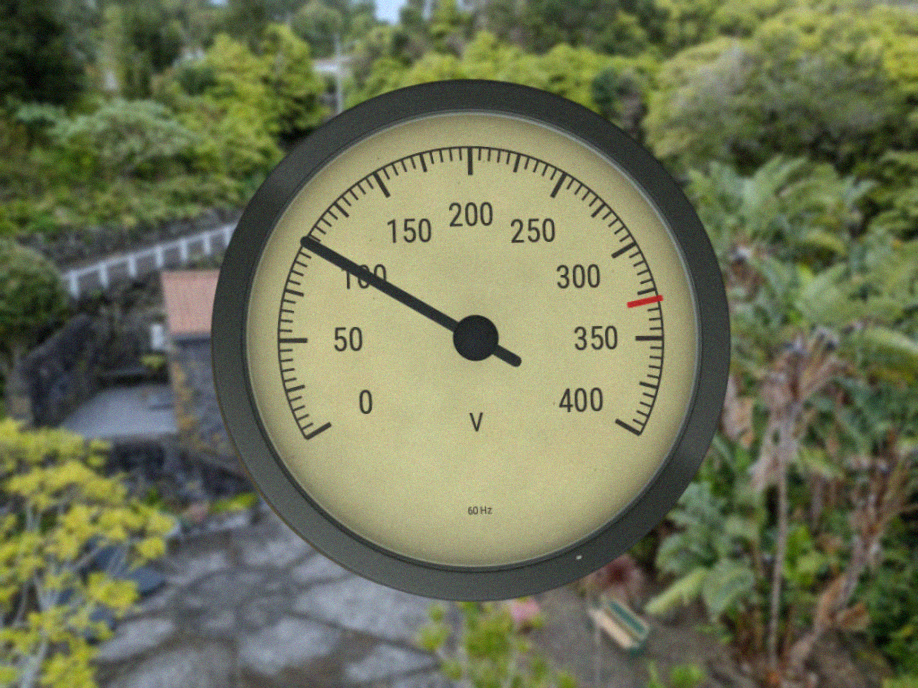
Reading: 100 V
